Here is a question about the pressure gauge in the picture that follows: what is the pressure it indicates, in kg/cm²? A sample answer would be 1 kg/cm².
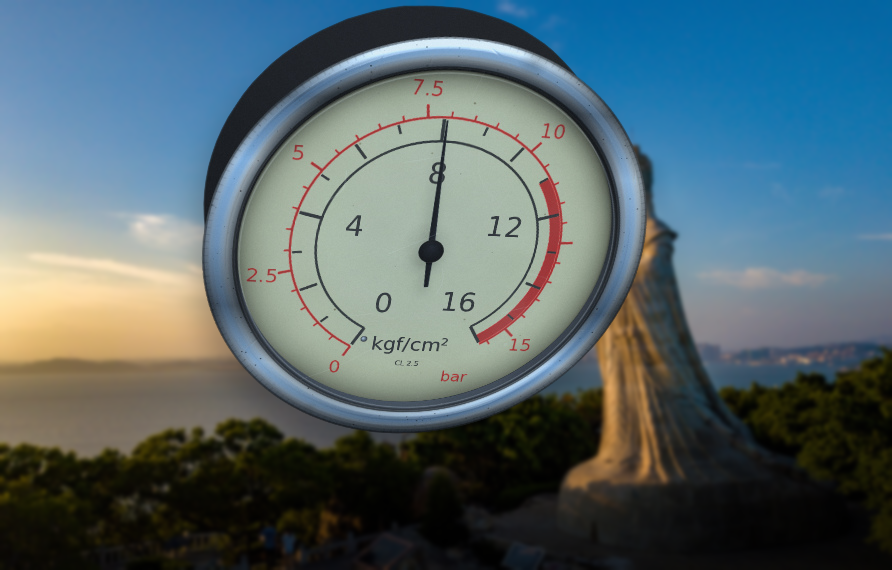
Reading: 8 kg/cm²
